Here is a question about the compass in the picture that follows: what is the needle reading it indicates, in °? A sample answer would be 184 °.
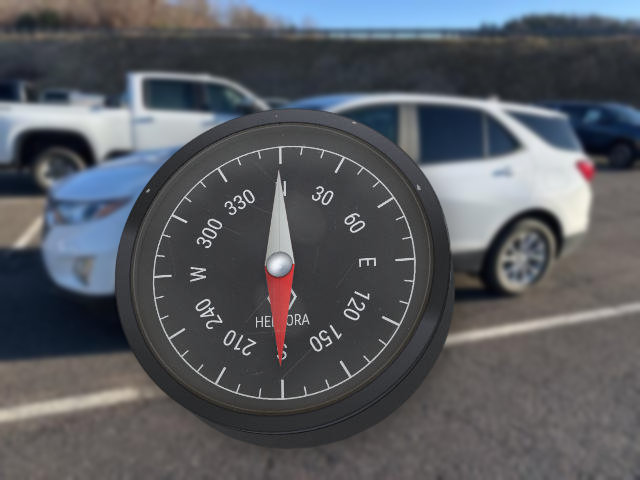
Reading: 180 °
